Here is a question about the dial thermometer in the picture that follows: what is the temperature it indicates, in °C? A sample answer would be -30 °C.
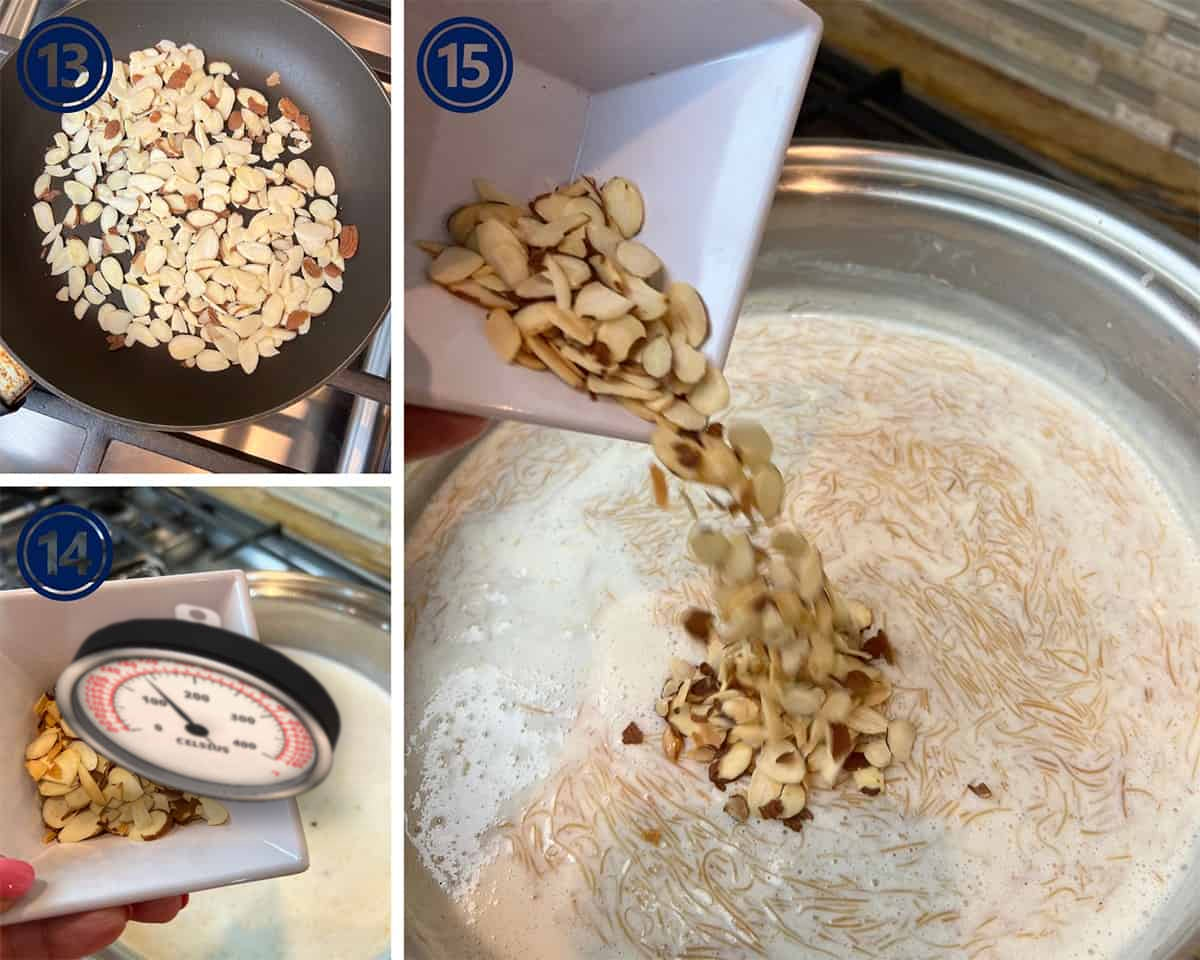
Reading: 150 °C
